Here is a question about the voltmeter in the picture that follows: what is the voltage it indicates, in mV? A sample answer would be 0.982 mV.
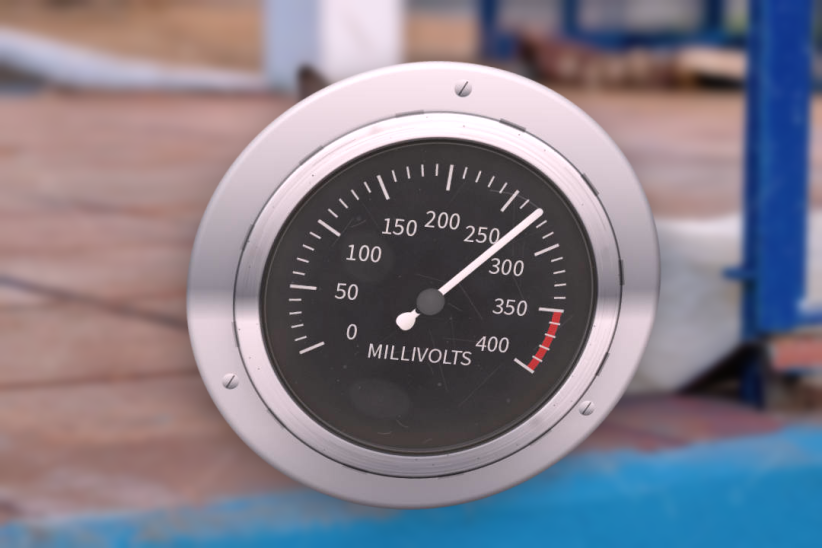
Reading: 270 mV
